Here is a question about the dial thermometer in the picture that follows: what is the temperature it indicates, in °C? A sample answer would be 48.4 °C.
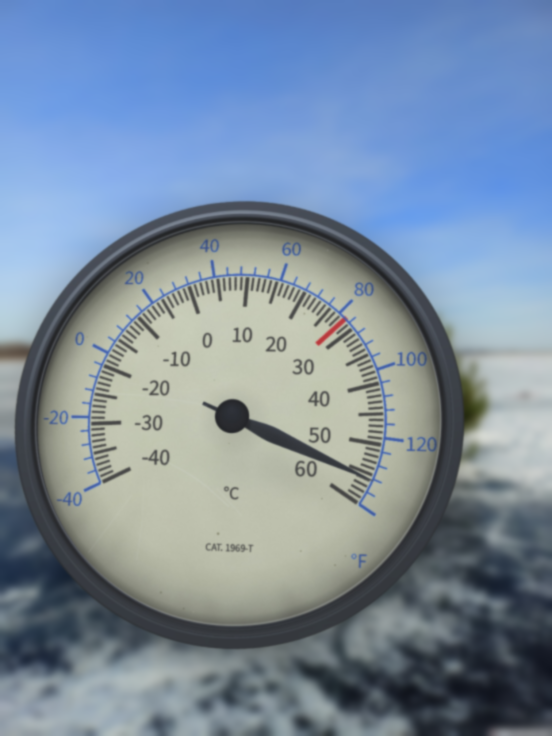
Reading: 56 °C
